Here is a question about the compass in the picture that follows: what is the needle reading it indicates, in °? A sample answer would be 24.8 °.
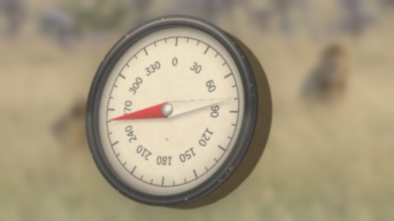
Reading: 260 °
